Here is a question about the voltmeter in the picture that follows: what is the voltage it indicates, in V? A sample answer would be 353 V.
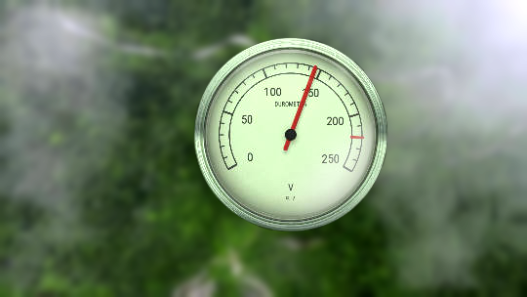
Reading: 145 V
